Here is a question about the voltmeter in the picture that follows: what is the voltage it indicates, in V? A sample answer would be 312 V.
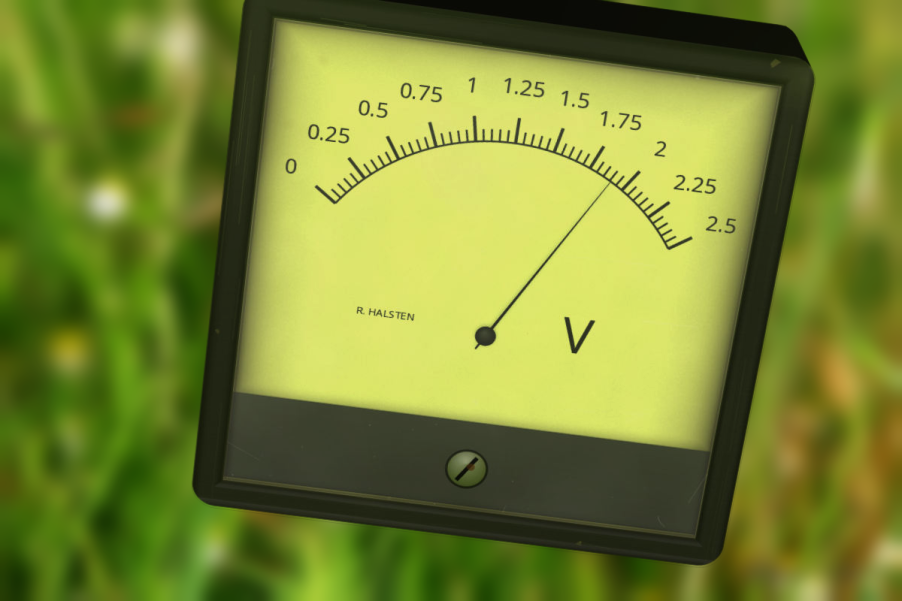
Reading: 1.9 V
